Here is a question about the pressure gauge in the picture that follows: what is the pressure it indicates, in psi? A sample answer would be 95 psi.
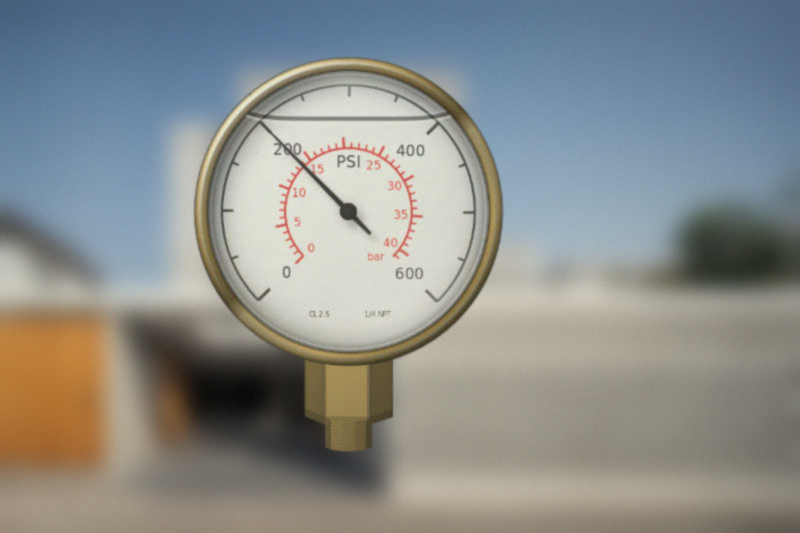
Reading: 200 psi
